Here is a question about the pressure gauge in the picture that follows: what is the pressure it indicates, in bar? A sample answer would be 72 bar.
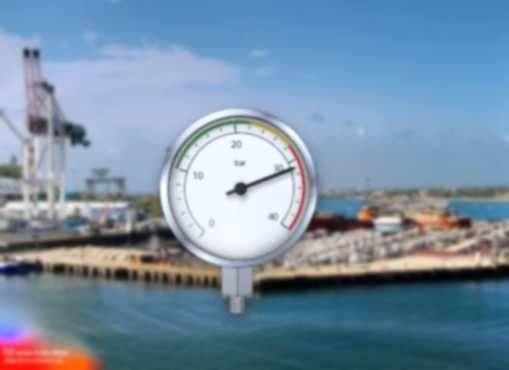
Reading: 31 bar
